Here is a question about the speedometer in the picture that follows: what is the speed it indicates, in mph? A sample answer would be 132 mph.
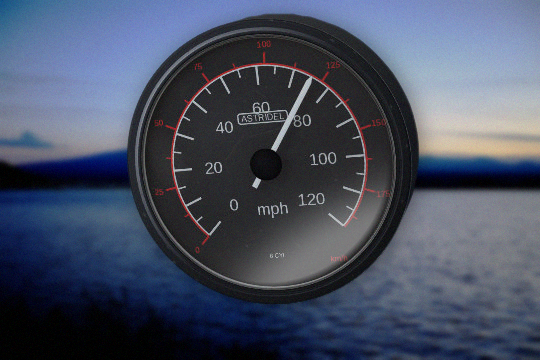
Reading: 75 mph
